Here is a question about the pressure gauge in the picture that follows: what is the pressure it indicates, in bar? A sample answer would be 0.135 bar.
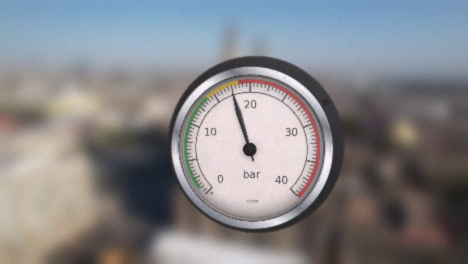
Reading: 17.5 bar
